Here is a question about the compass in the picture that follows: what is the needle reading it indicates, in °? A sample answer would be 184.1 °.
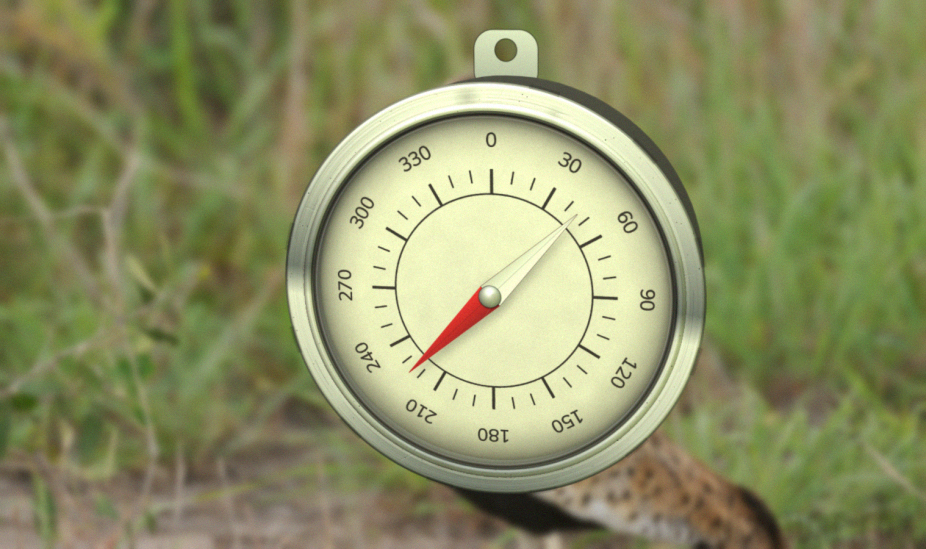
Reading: 225 °
